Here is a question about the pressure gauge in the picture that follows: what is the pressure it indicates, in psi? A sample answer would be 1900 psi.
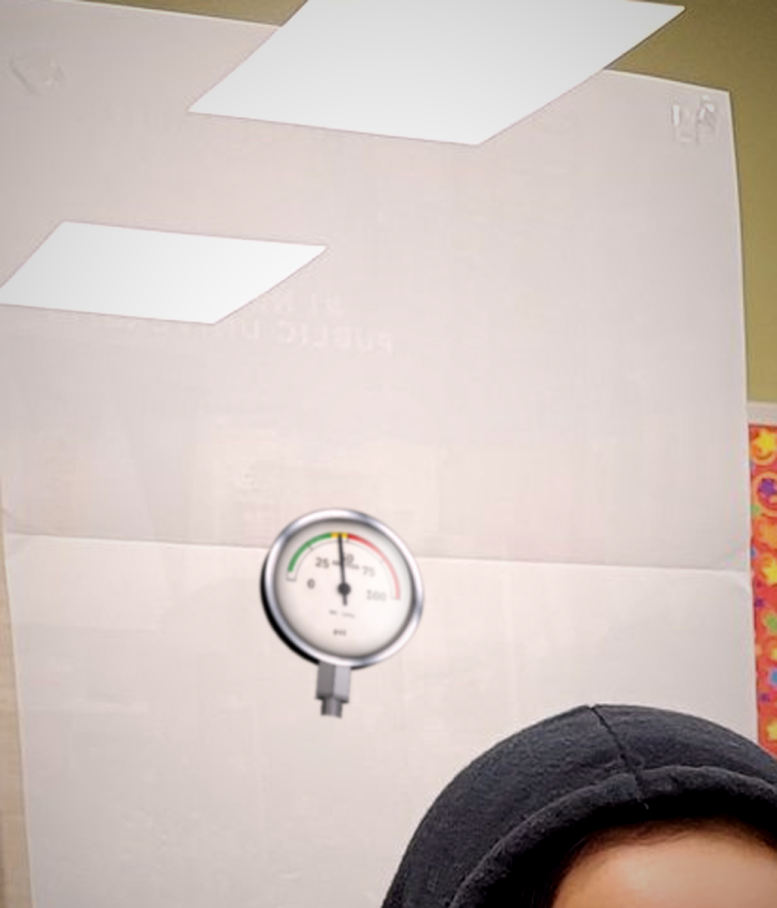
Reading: 45 psi
